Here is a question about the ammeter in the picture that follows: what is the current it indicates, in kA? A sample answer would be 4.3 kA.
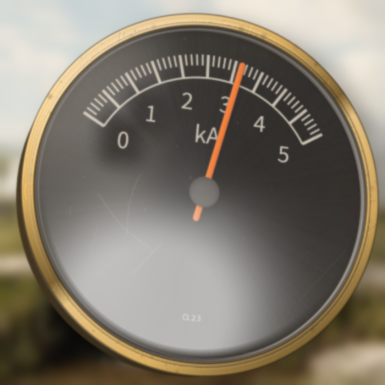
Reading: 3.1 kA
